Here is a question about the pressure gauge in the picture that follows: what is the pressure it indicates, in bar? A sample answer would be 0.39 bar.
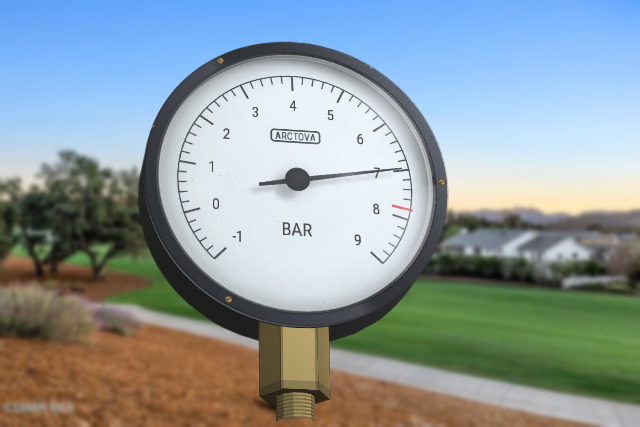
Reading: 7 bar
